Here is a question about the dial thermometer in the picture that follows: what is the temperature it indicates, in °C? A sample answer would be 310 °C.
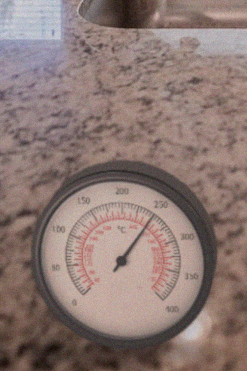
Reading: 250 °C
